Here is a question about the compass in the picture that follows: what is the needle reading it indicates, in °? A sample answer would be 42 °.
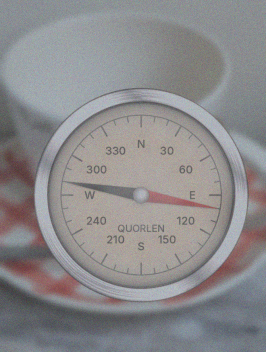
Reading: 100 °
